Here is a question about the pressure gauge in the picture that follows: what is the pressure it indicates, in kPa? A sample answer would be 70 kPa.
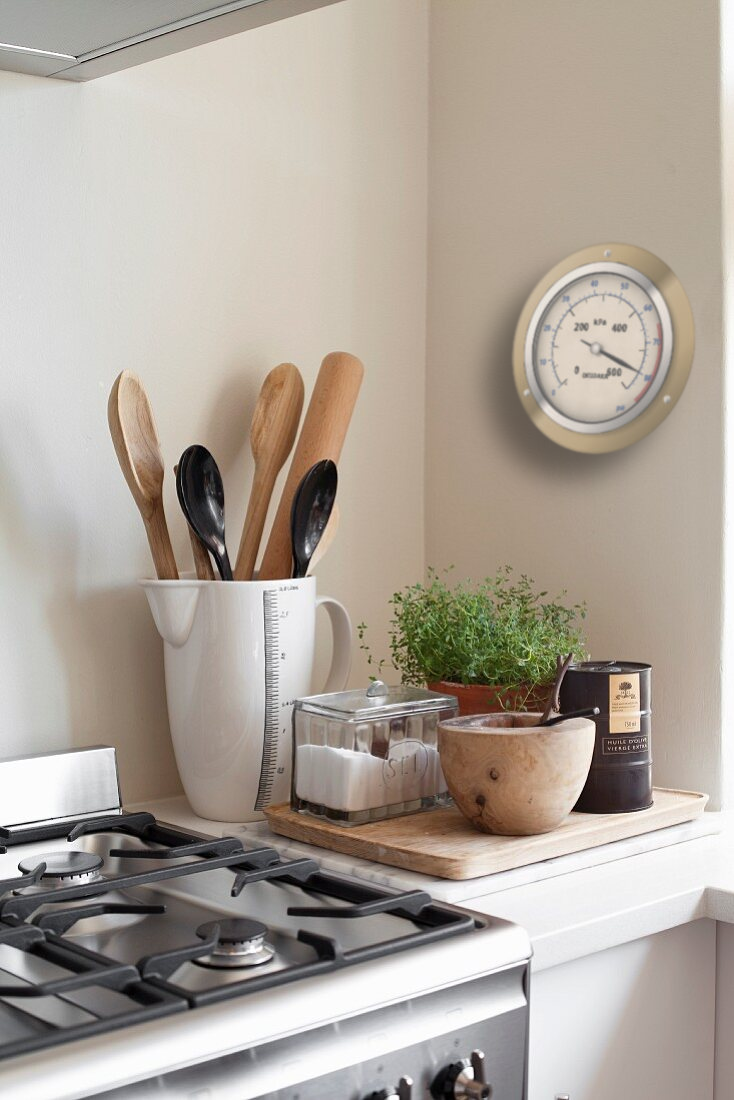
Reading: 550 kPa
